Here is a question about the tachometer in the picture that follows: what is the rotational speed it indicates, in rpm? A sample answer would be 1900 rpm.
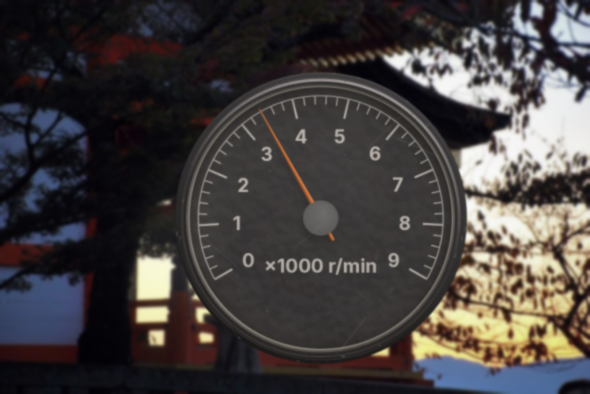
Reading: 3400 rpm
